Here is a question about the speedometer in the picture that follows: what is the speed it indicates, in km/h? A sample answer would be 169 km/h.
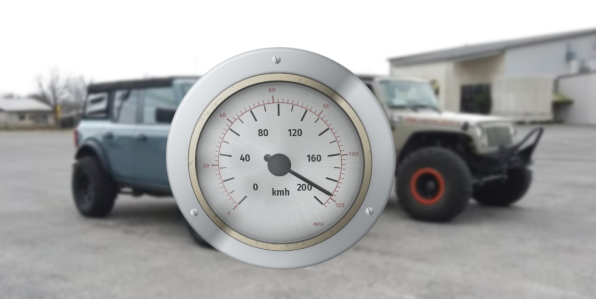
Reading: 190 km/h
